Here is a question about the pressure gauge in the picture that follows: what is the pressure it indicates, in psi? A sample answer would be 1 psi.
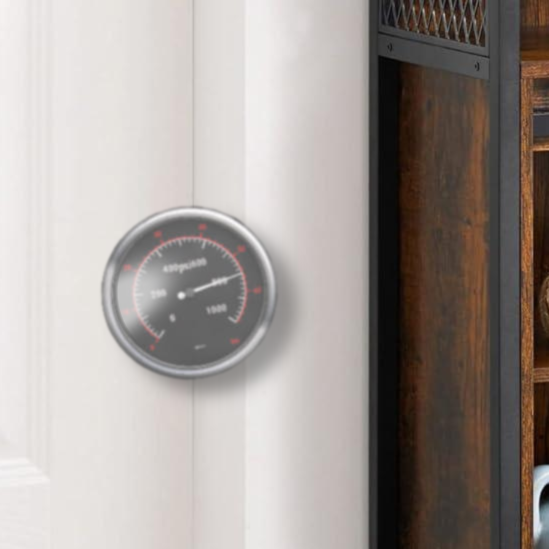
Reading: 800 psi
